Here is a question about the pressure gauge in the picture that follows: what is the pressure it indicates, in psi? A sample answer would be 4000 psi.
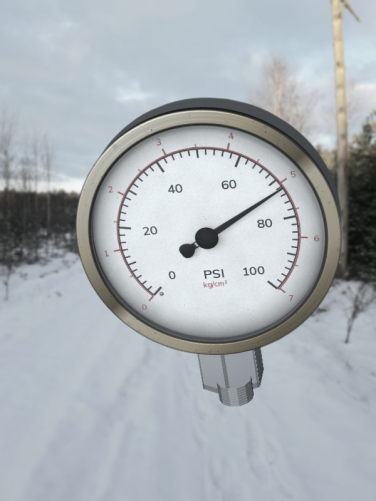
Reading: 72 psi
